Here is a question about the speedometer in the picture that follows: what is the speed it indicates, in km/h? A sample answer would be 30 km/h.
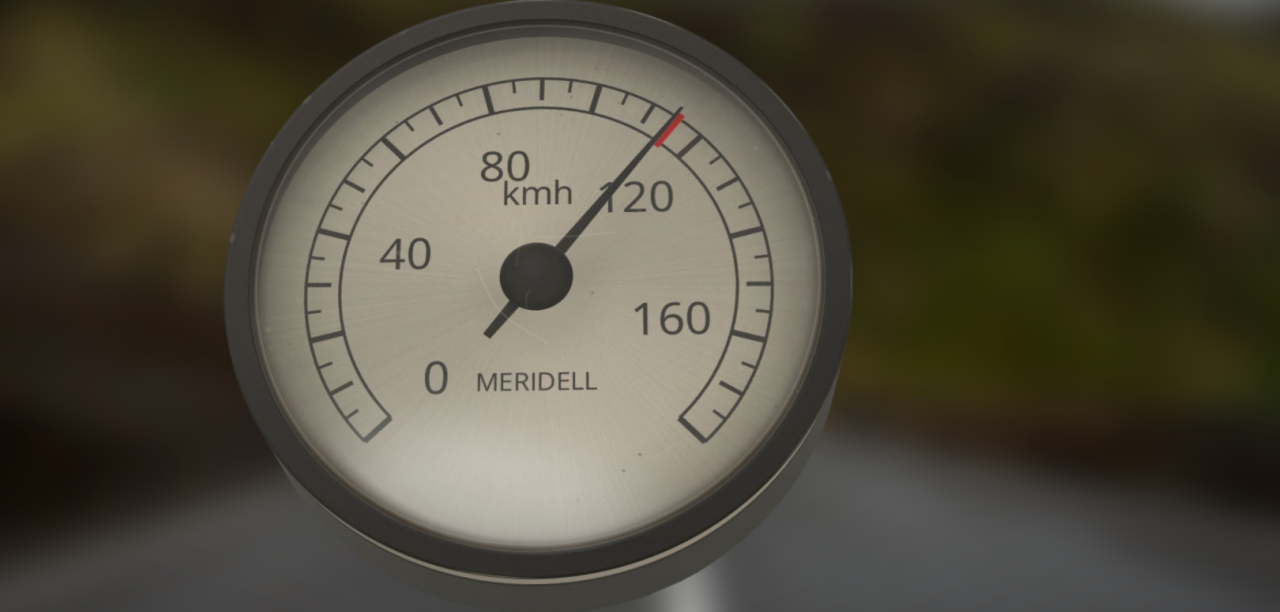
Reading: 115 km/h
